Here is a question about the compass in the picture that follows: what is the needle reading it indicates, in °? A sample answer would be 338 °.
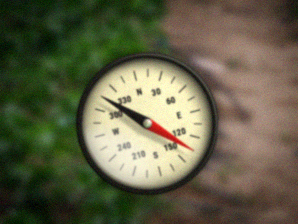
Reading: 135 °
